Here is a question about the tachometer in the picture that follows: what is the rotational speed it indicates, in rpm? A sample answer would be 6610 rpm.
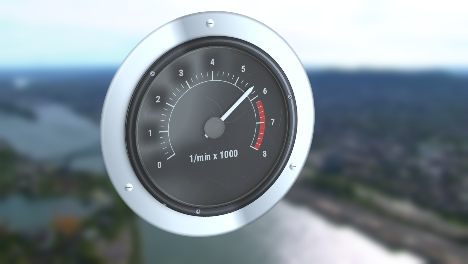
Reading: 5600 rpm
